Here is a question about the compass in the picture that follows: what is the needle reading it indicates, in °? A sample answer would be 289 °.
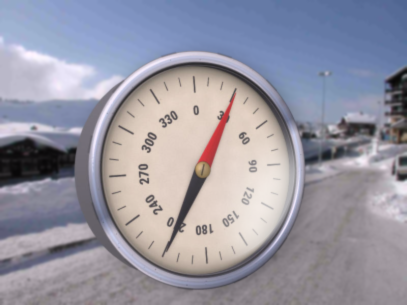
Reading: 30 °
